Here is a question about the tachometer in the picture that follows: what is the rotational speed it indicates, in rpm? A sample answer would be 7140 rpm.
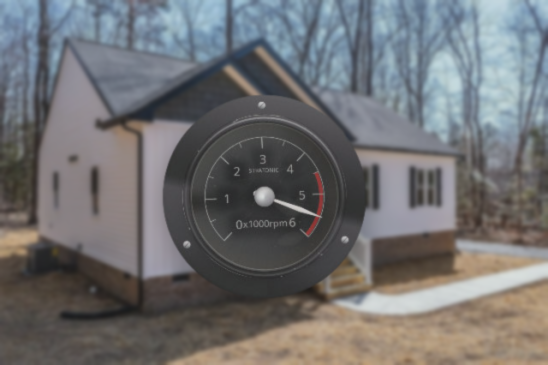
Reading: 5500 rpm
